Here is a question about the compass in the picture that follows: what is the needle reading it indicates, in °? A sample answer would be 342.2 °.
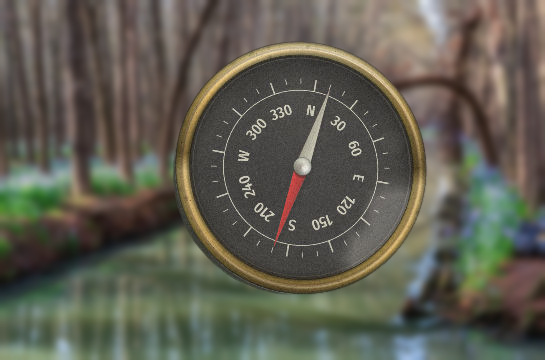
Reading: 190 °
